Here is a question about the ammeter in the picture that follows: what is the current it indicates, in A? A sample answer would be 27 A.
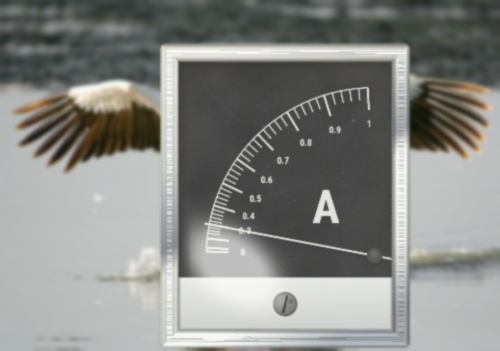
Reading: 0.3 A
